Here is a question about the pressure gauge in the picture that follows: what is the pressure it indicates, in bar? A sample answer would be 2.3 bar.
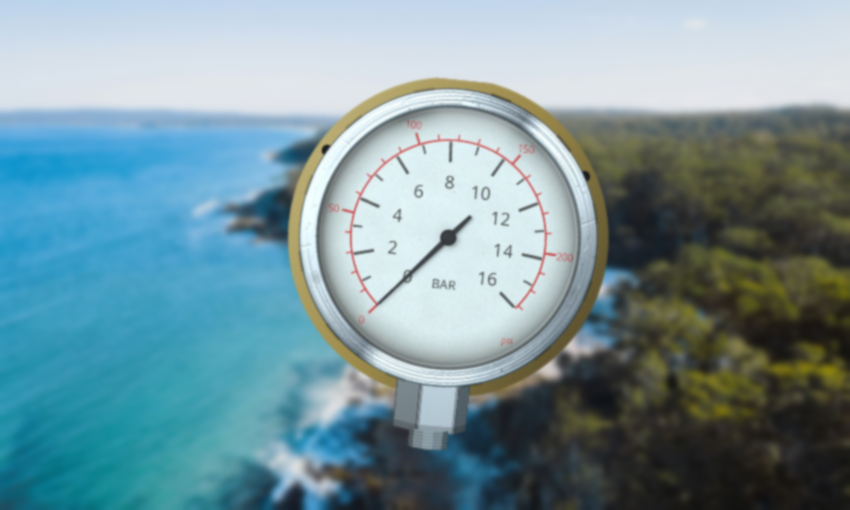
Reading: 0 bar
